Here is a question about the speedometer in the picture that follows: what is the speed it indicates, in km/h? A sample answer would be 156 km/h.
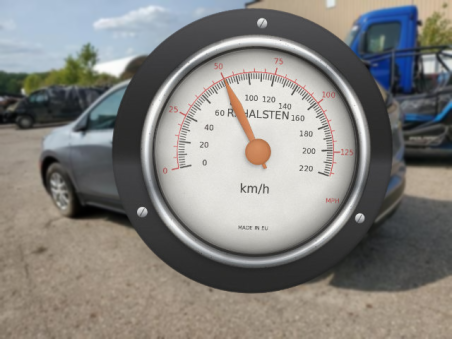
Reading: 80 km/h
